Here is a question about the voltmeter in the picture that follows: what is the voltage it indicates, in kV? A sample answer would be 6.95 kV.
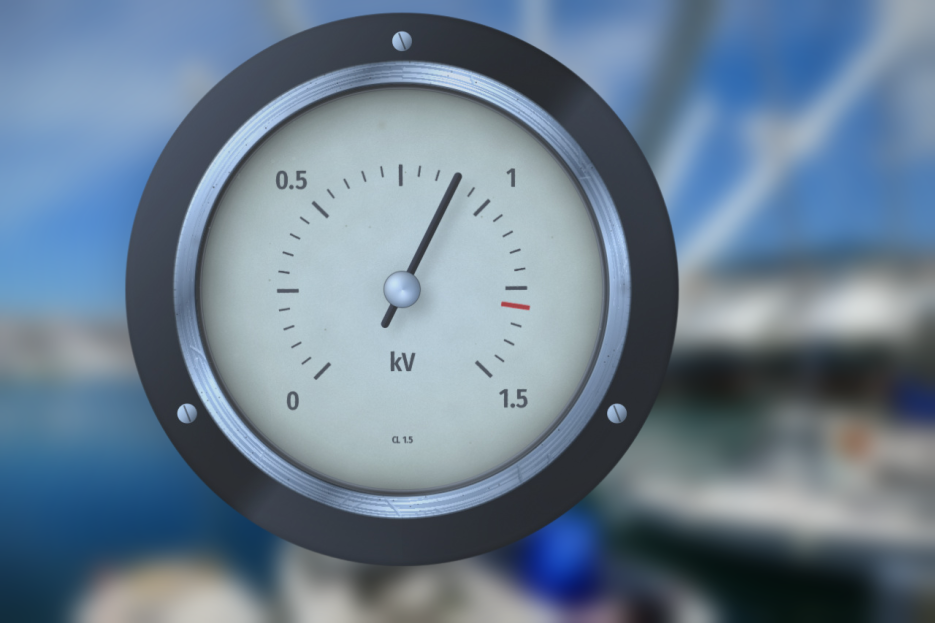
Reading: 0.9 kV
